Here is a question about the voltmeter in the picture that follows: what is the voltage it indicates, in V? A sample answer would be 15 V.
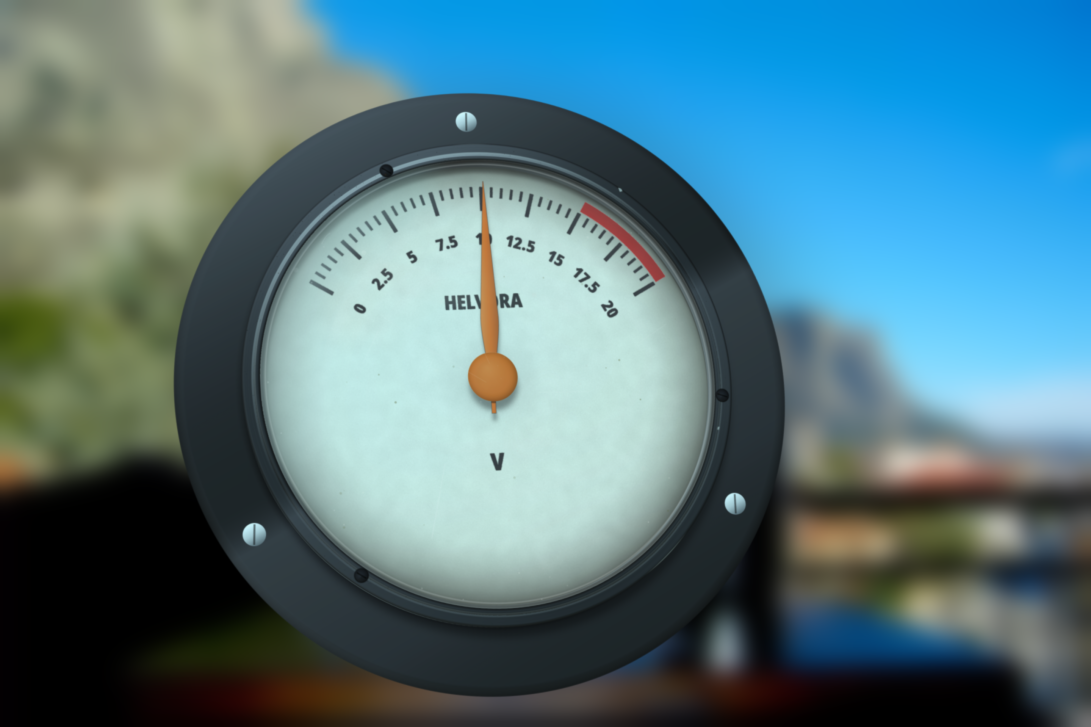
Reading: 10 V
